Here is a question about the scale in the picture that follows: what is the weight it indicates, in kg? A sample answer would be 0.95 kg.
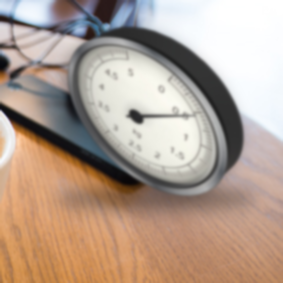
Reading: 0.5 kg
